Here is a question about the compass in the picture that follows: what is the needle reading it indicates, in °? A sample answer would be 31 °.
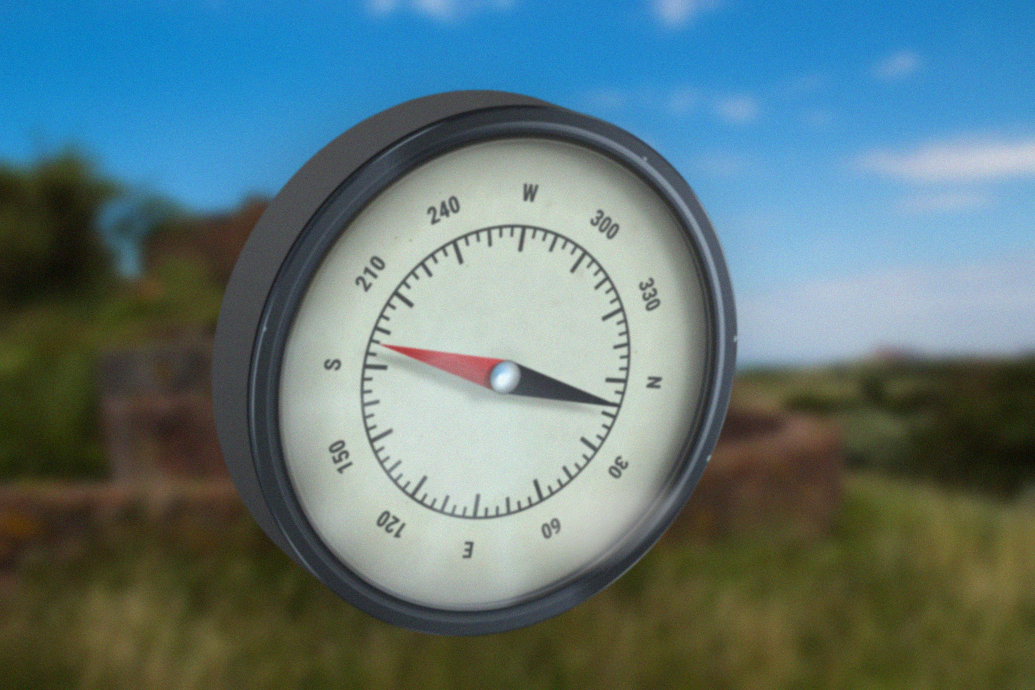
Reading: 190 °
